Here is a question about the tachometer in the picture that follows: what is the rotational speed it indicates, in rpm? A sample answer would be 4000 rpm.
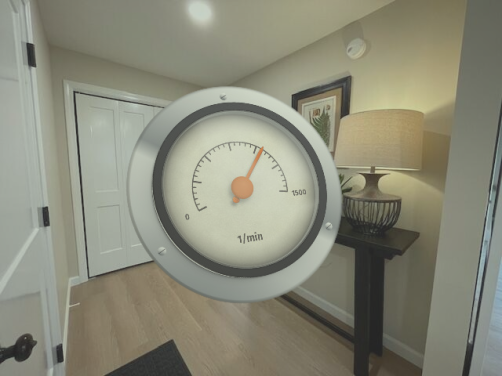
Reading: 1050 rpm
